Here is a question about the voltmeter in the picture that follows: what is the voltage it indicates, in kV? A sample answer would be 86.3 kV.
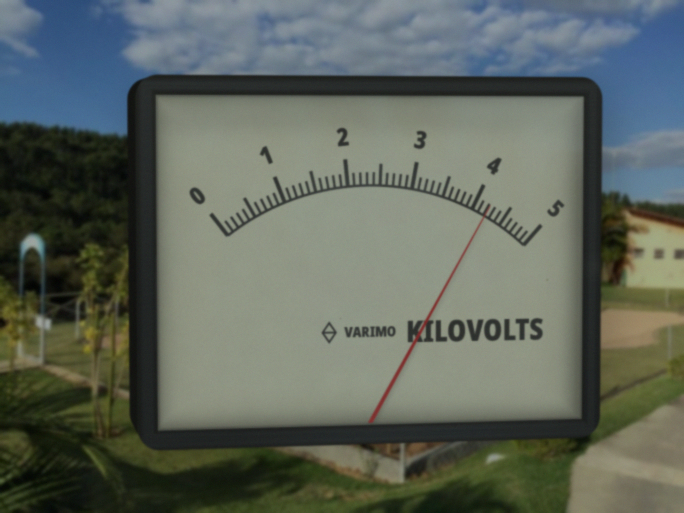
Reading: 4.2 kV
